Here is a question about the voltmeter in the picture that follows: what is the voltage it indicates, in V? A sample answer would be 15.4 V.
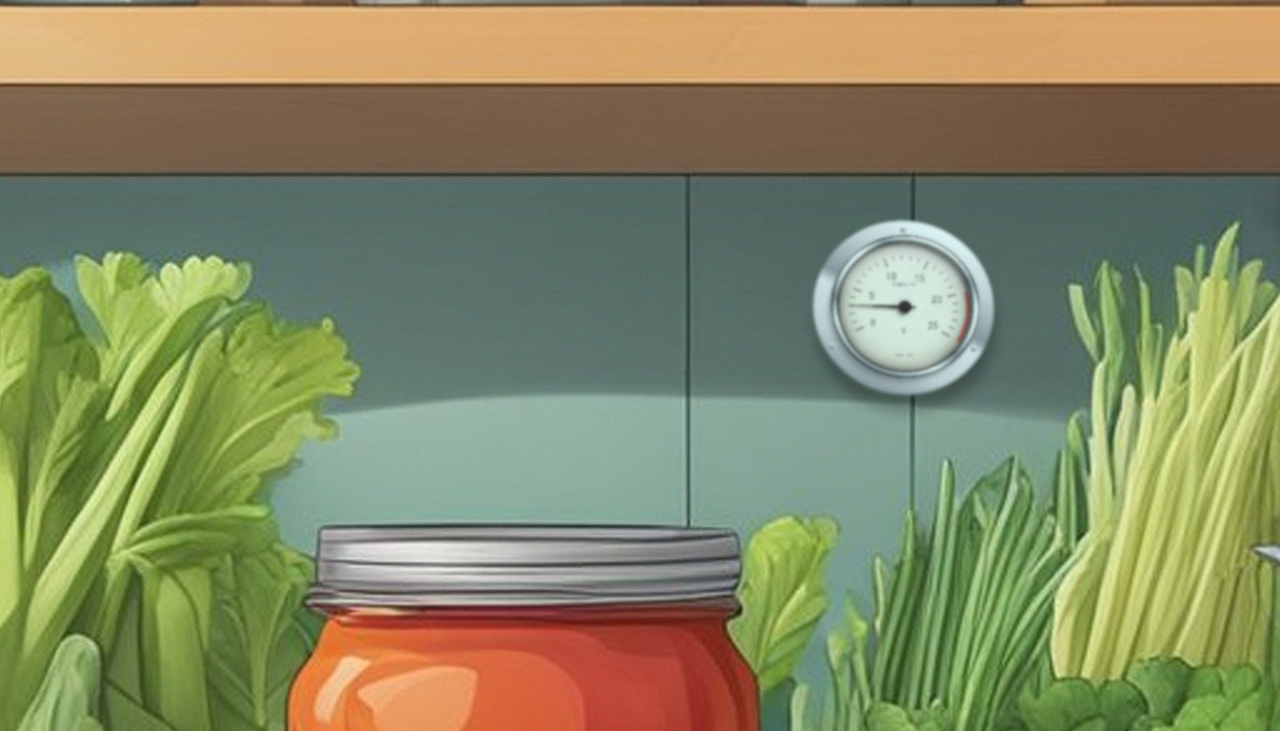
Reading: 3 V
